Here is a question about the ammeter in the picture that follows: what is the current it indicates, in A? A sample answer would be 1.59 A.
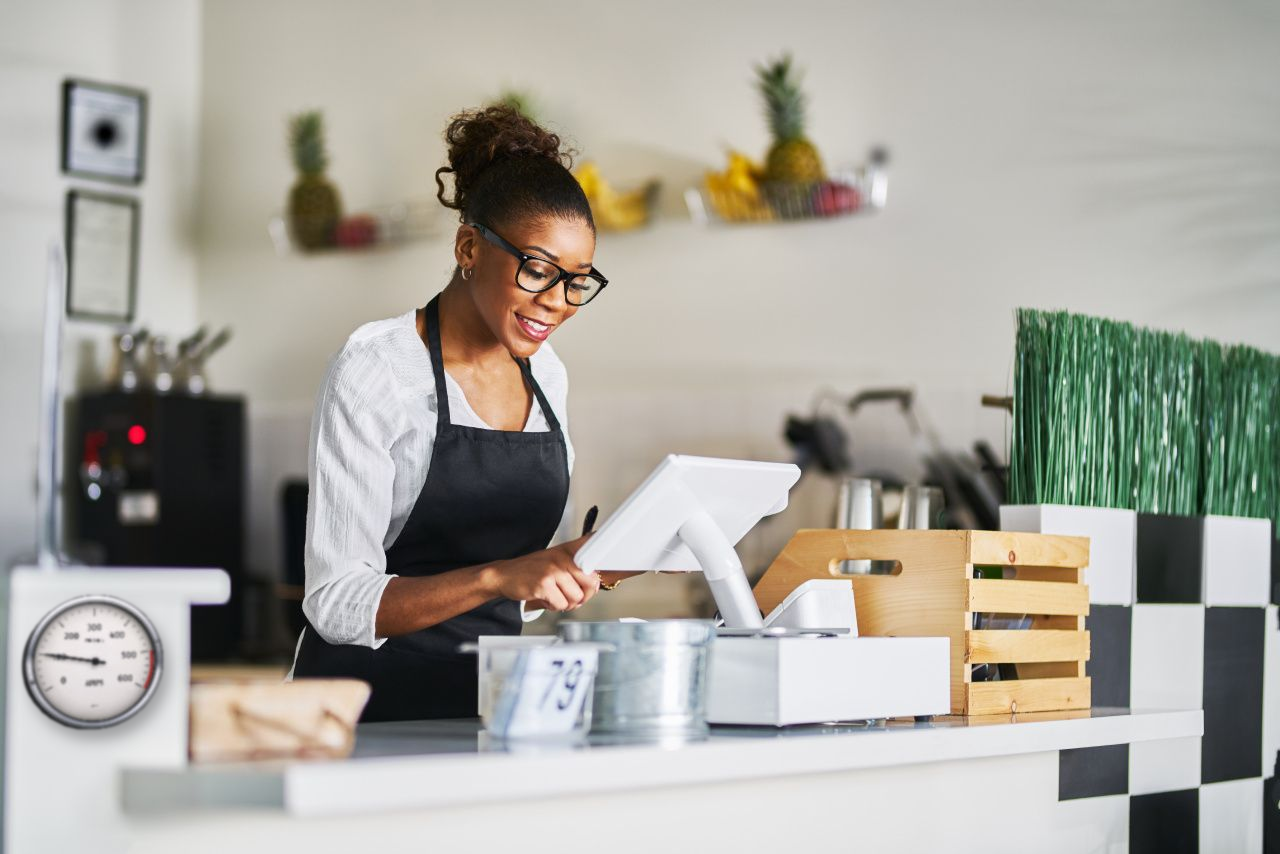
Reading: 100 A
